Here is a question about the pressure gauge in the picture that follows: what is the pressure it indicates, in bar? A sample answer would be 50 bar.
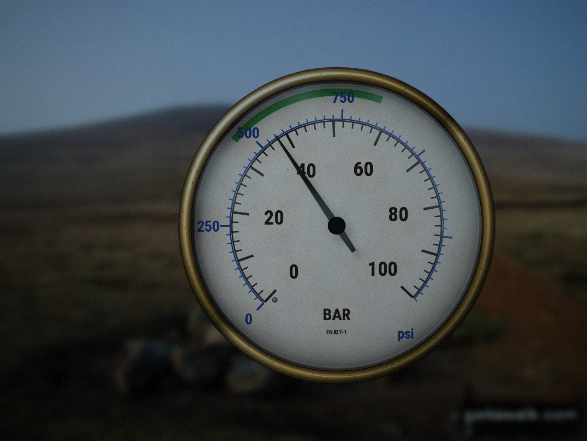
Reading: 38 bar
